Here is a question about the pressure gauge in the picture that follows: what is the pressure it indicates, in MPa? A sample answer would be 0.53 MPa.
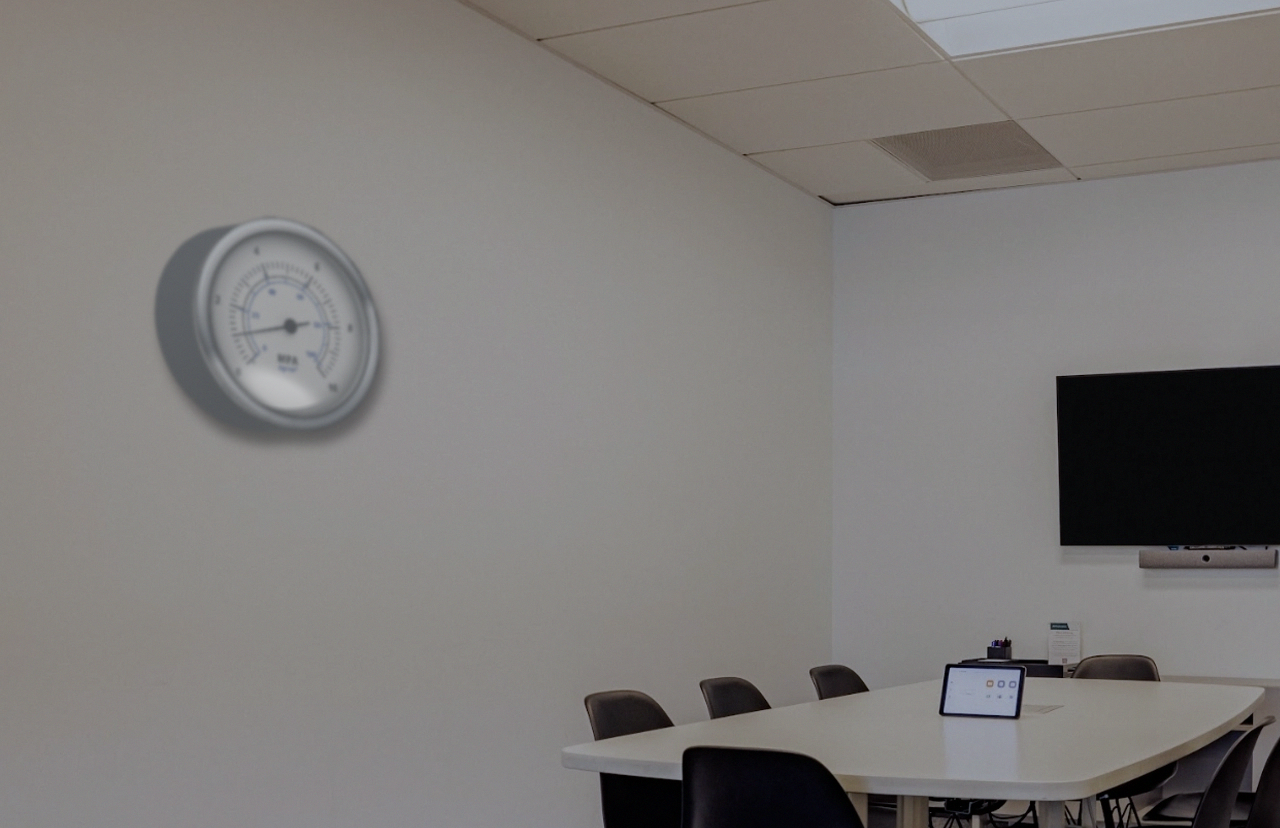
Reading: 1 MPa
